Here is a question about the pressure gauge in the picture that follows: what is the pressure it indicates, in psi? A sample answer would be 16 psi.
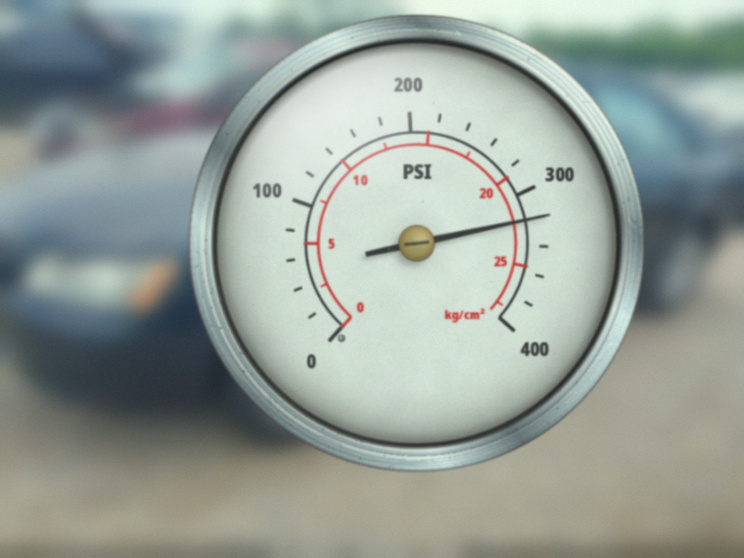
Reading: 320 psi
